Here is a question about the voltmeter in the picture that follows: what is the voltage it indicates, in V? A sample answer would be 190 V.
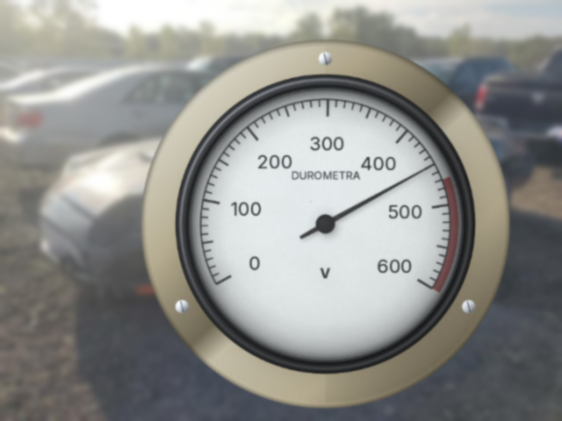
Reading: 450 V
